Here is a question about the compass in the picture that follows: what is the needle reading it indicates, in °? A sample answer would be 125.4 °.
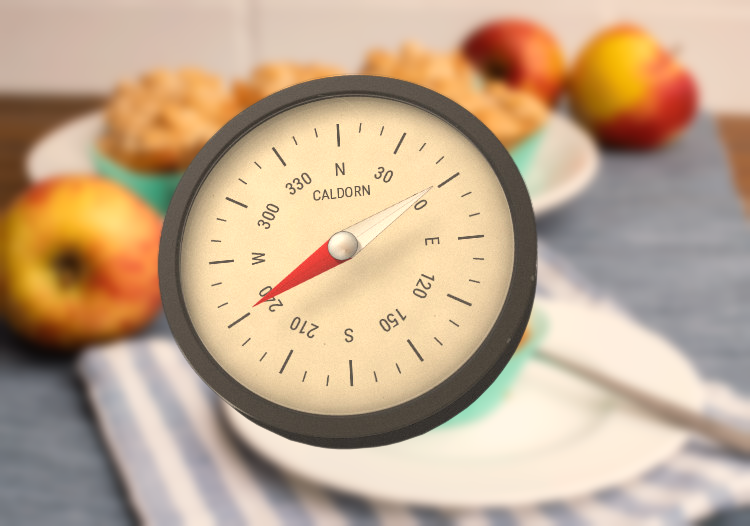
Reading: 240 °
